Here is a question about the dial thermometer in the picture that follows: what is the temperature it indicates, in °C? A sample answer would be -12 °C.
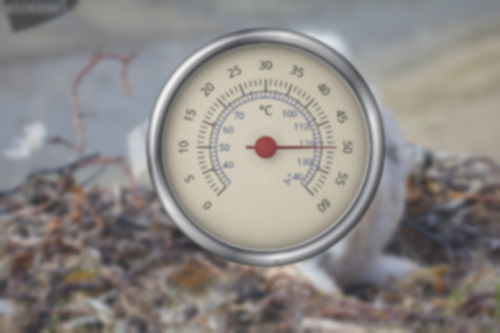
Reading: 50 °C
